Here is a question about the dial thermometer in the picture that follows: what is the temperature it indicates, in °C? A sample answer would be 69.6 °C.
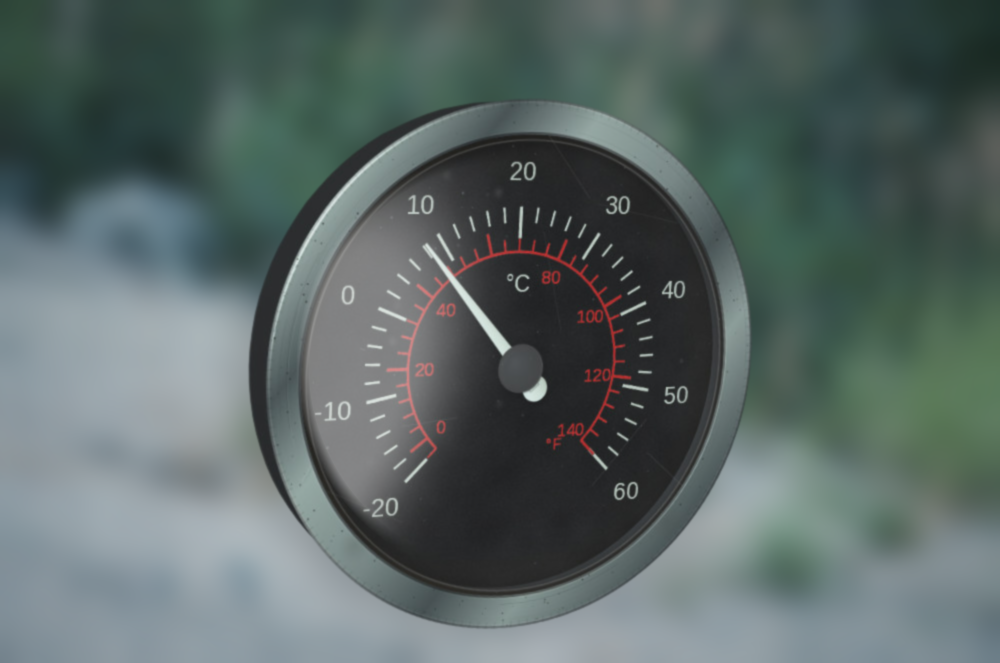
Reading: 8 °C
